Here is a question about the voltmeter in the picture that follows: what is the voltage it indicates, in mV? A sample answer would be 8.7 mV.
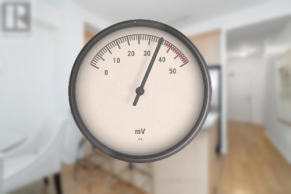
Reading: 35 mV
